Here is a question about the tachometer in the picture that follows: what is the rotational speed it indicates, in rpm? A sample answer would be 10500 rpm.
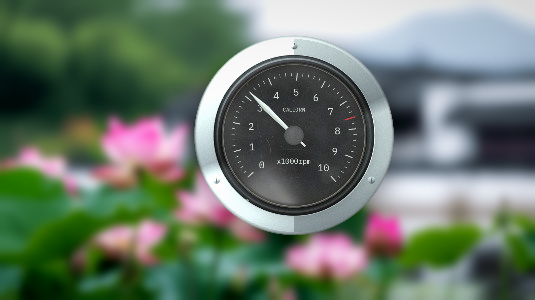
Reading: 3200 rpm
